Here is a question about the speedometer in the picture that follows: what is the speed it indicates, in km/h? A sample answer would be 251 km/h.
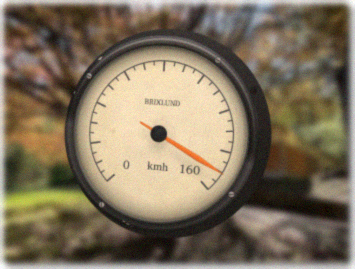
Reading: 150 km/h
